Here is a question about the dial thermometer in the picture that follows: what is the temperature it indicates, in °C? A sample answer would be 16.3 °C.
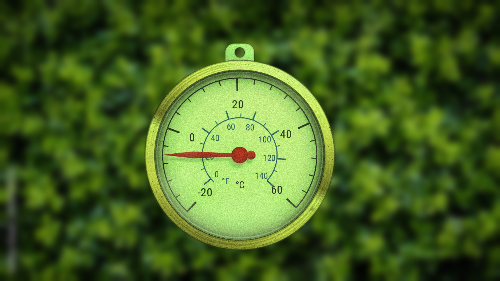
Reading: -6 °C
